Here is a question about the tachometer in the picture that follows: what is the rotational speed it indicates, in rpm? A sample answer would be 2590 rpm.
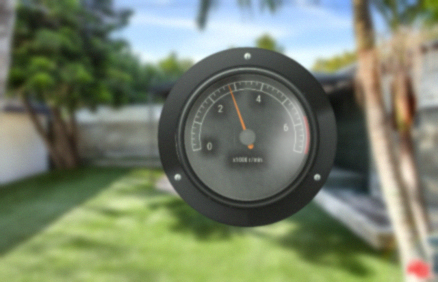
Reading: 2800 rpm
